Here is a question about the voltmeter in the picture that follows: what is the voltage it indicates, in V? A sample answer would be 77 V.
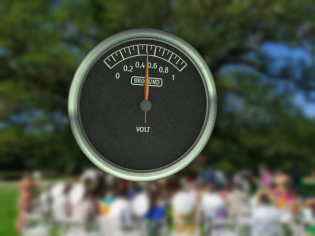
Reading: 0.5 V
